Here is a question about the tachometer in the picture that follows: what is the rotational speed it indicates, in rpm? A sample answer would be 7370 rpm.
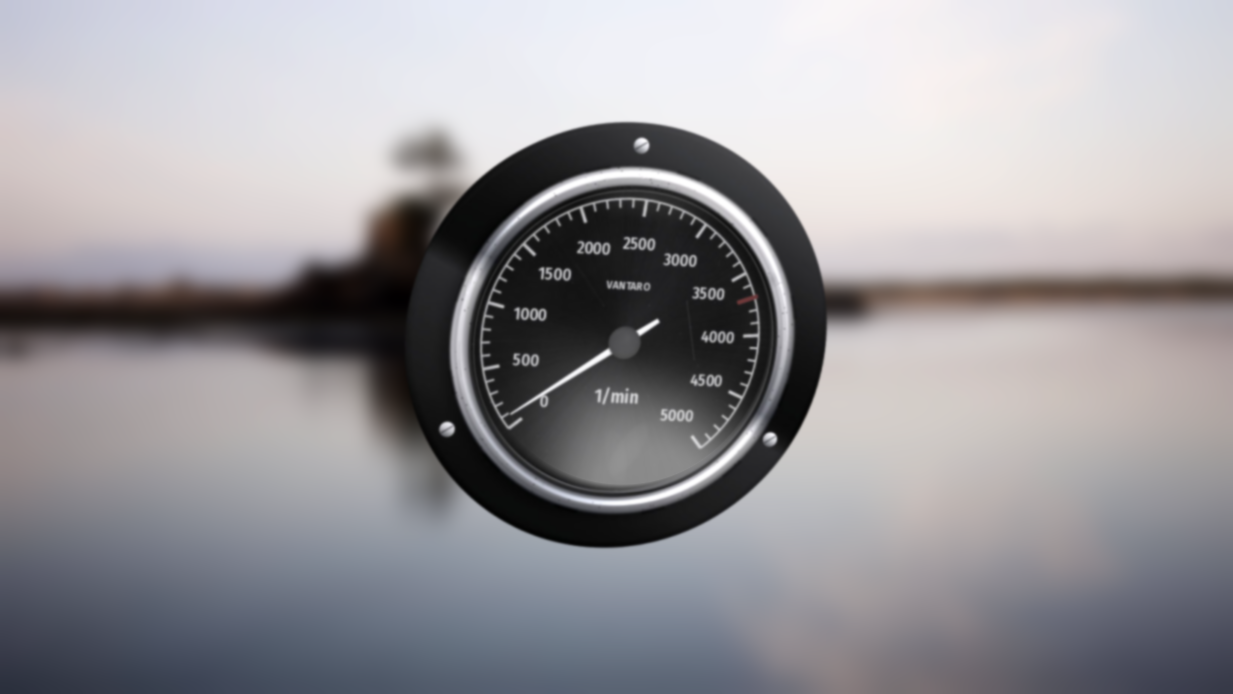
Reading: 100 rpm
